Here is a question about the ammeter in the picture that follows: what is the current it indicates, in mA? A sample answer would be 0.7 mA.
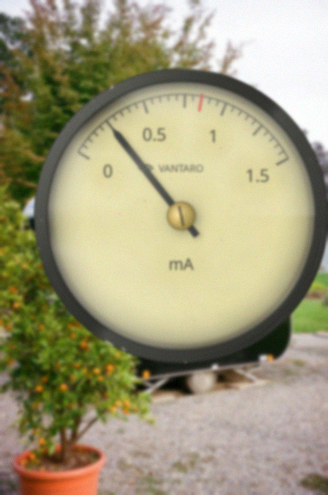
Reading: 0.25 mA
